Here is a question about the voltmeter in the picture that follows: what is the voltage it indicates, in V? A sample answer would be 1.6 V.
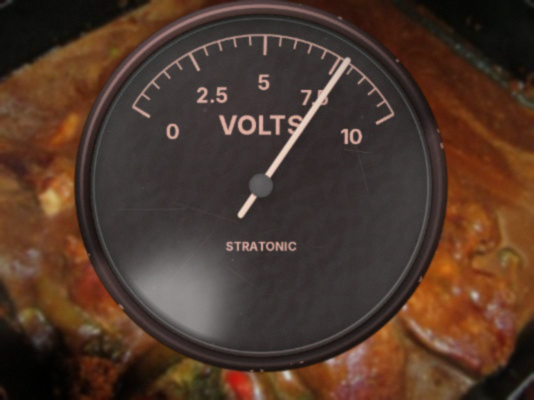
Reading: 7.75 V
